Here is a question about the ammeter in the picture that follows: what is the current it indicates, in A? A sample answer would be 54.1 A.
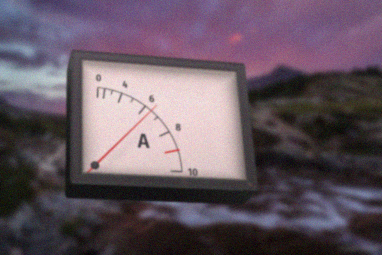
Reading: 6.5 A
